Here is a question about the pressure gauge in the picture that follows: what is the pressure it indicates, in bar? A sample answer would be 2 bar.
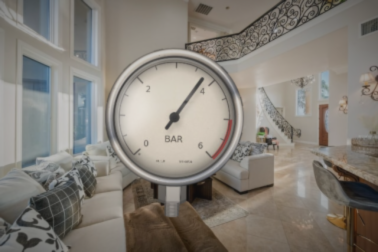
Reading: 3.75 bar
